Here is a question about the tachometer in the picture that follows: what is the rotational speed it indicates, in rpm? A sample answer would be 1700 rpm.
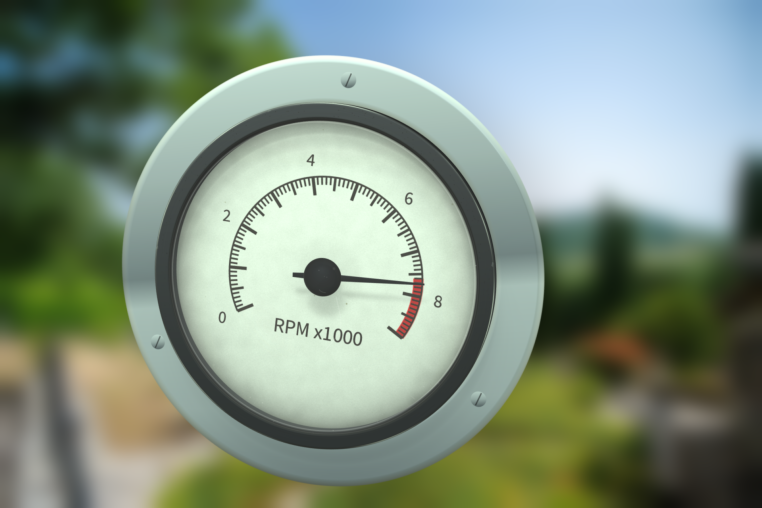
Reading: 7700 rpm
